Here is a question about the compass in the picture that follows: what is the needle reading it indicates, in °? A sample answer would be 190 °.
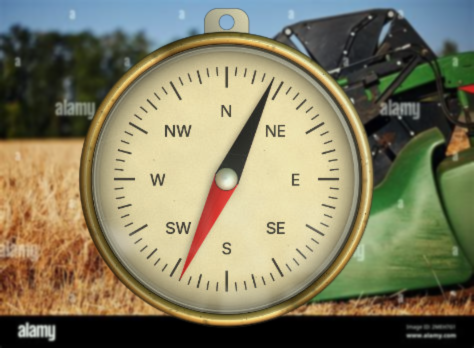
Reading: 205 °
